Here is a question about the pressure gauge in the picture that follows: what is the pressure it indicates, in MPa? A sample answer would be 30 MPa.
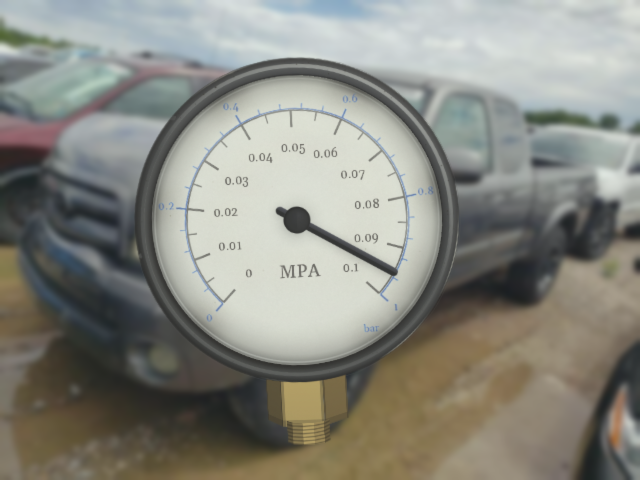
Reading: 0.095 MPa
